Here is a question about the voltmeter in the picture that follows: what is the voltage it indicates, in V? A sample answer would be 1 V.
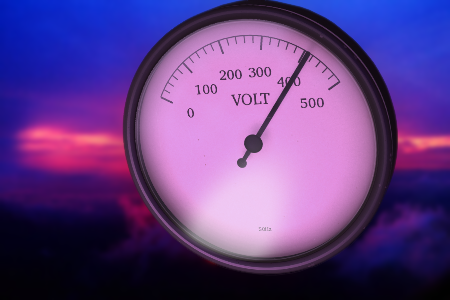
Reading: 410 V
